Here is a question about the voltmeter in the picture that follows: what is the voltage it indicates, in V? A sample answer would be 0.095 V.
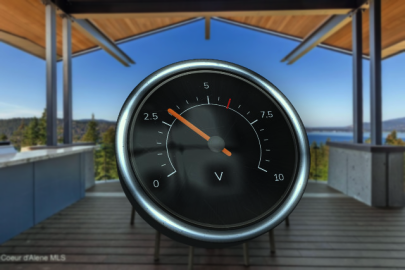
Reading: 3 V
